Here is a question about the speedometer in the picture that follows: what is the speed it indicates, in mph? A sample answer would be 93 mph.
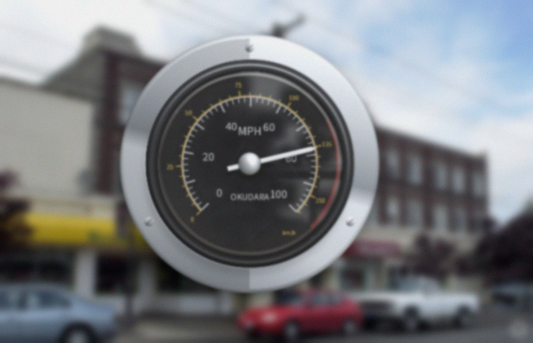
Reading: 78 mph
